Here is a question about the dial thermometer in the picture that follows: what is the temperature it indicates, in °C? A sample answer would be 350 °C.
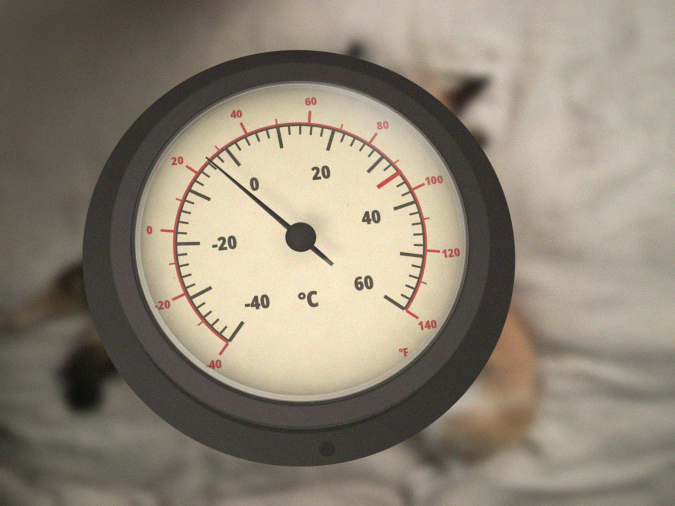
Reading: -4 °C
